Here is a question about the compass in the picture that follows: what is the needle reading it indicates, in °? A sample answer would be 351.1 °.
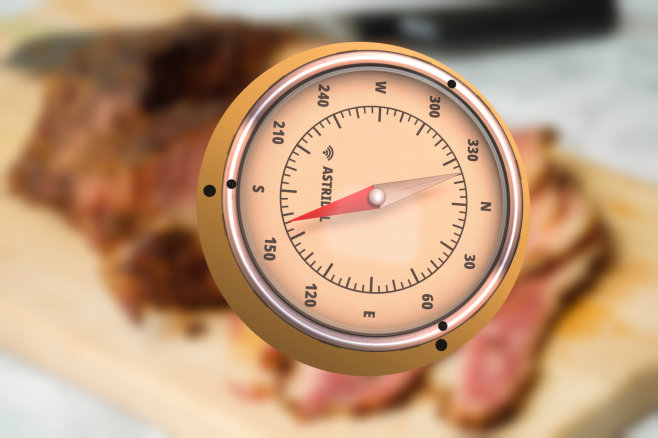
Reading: 160 °
